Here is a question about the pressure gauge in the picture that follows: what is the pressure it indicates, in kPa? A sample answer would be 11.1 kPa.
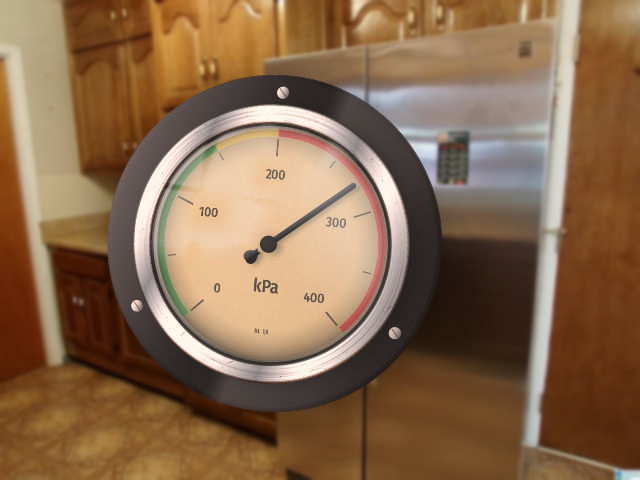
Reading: 275 kPa
